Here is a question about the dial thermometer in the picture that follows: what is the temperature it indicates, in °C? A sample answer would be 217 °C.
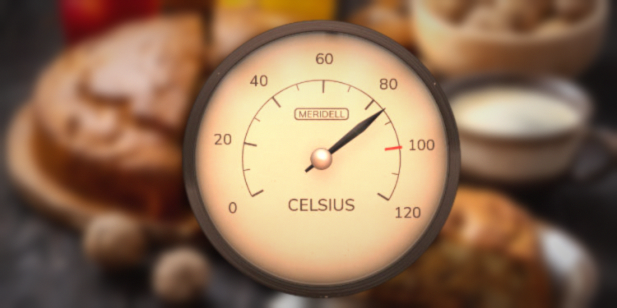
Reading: 85 °C
